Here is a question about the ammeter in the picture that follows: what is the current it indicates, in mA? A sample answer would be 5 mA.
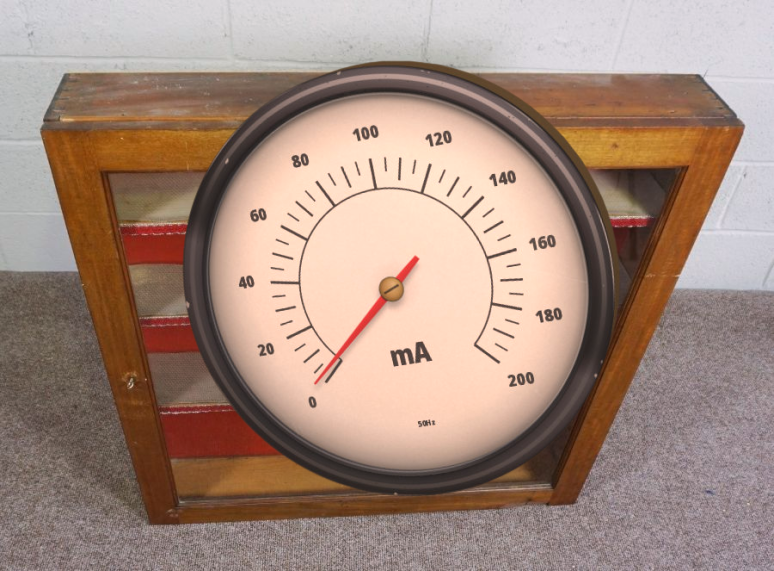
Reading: 2.5 mA
